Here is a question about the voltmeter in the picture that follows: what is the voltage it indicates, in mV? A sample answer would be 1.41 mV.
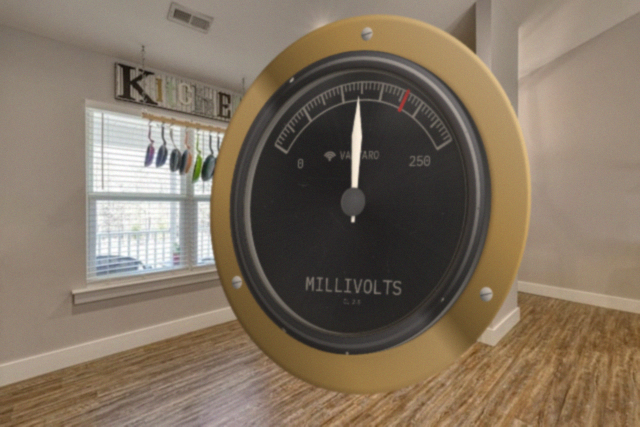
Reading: 125 mV
